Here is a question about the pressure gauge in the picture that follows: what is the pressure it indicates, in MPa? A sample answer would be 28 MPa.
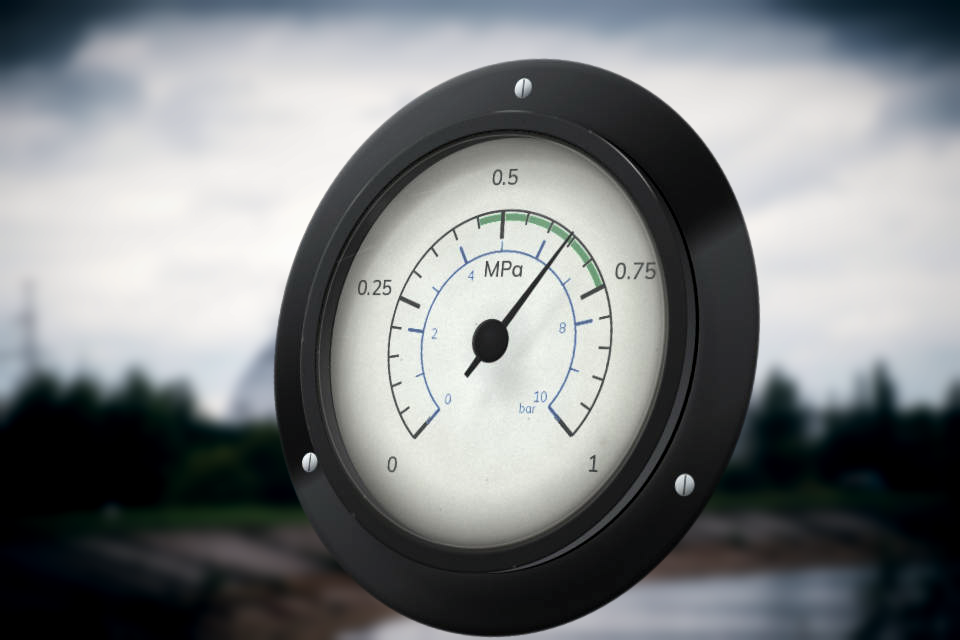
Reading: 0.65 MPa
